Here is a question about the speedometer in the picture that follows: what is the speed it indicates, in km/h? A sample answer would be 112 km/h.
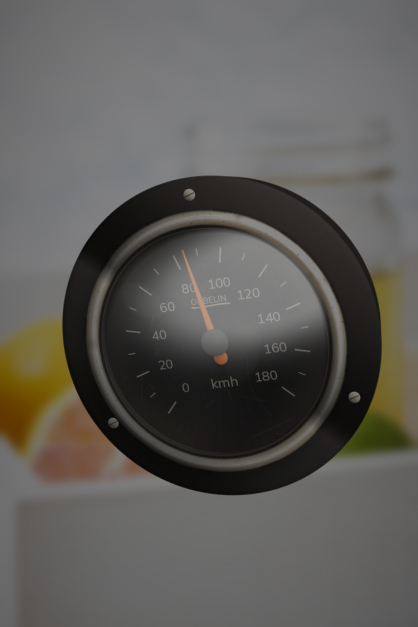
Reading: 85 km/h
